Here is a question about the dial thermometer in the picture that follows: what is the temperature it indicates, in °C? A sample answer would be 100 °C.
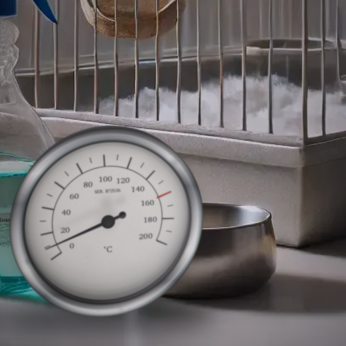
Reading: 10 °C
